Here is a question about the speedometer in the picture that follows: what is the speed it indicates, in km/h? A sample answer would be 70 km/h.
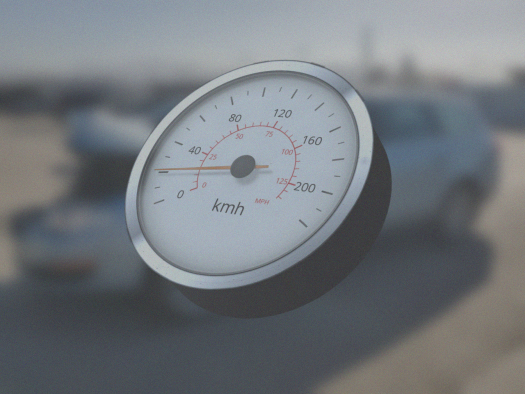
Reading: 20 km/h
